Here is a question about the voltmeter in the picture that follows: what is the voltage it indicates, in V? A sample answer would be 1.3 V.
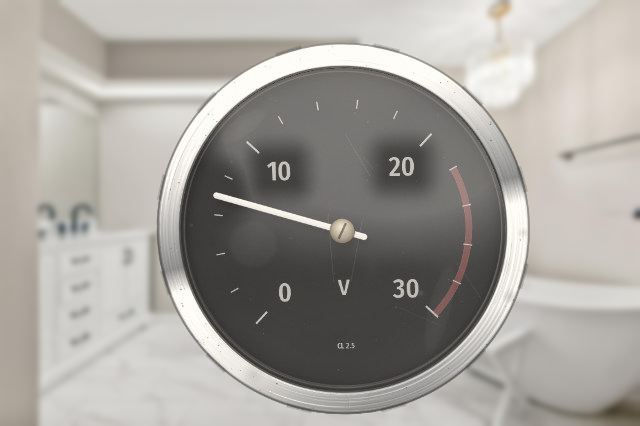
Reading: 7 V
